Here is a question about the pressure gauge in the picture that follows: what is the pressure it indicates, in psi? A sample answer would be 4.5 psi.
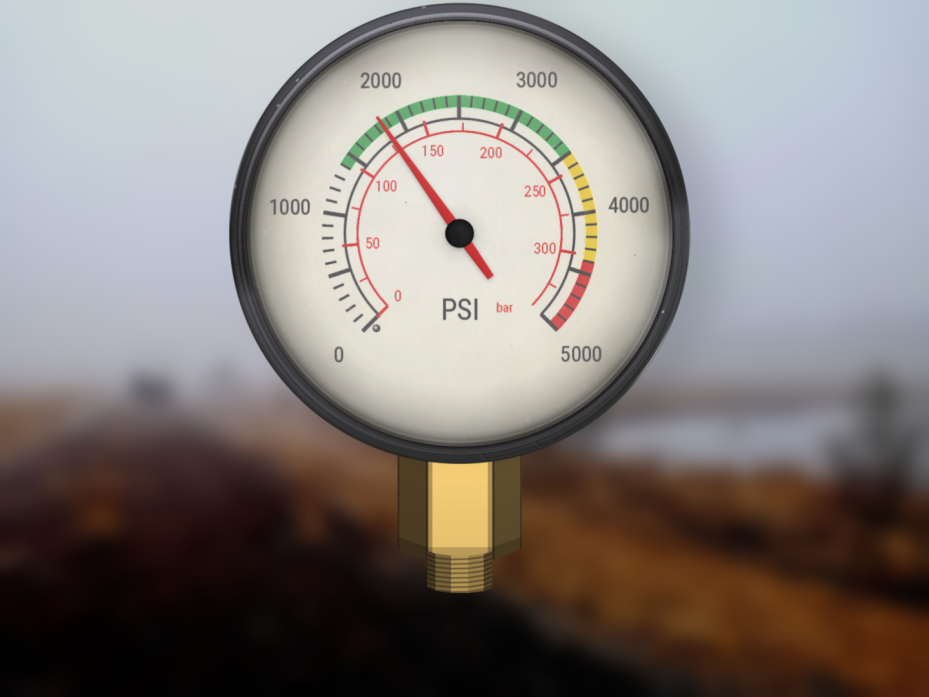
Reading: 1850 psi
